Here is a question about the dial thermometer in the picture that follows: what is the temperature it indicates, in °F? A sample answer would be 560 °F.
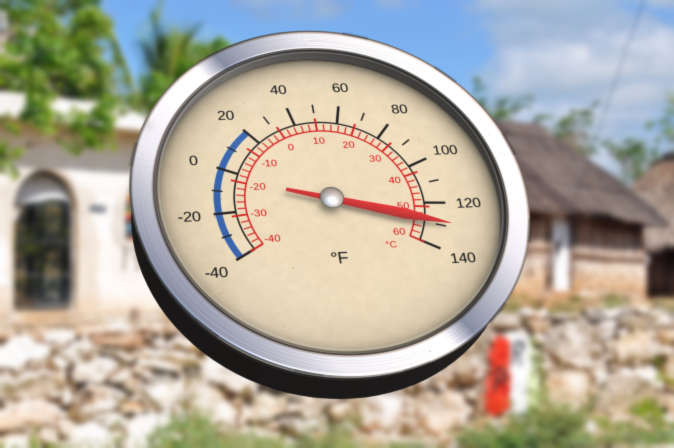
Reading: 130 °F
